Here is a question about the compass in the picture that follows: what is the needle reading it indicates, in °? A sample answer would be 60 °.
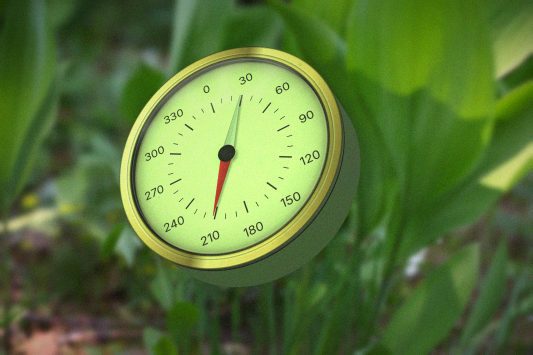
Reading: 210 °
